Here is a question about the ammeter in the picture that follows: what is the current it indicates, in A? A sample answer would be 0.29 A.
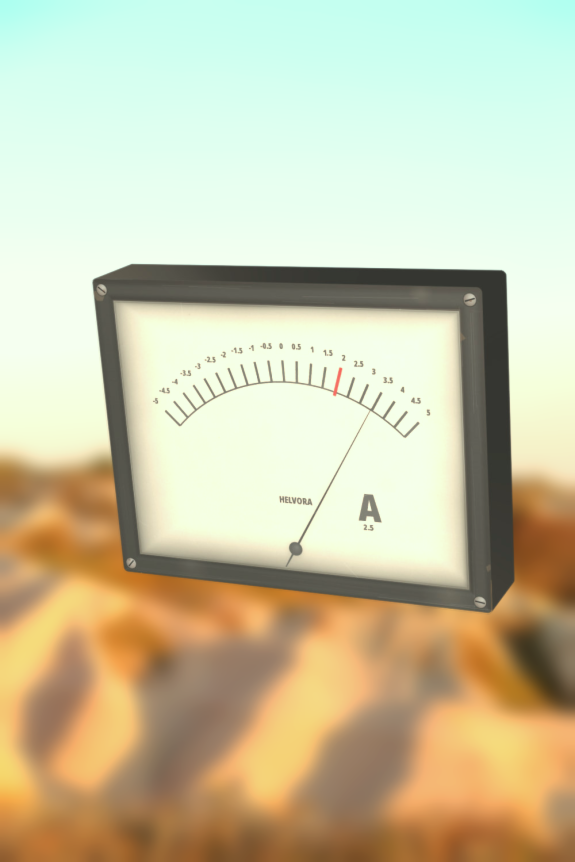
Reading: 3.5 A
